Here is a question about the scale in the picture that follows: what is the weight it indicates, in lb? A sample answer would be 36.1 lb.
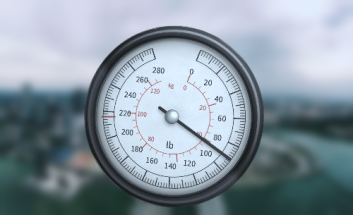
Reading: 90 lb
